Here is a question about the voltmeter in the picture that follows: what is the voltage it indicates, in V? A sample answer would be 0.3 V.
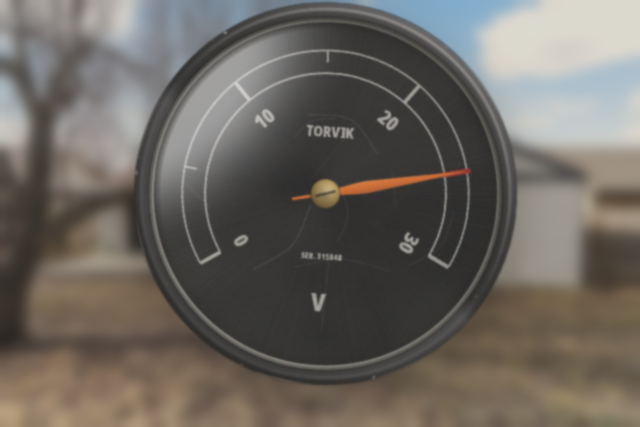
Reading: 25 V
